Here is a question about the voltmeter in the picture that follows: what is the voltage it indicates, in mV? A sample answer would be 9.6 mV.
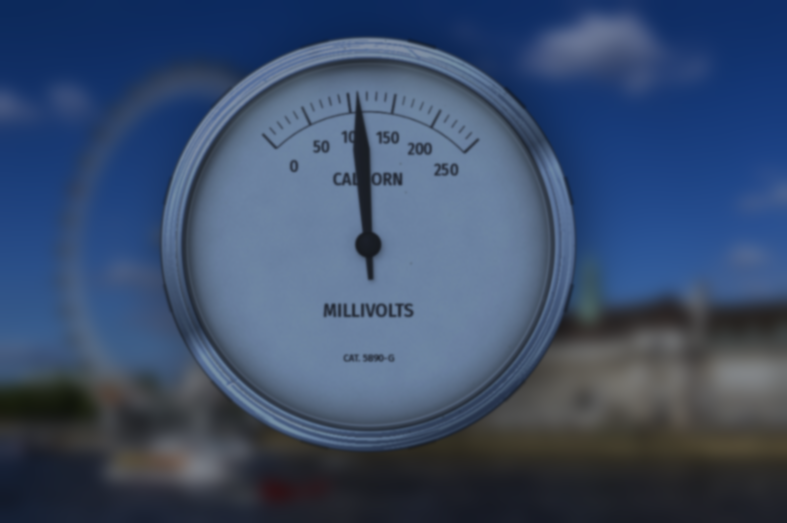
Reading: 110 mV
